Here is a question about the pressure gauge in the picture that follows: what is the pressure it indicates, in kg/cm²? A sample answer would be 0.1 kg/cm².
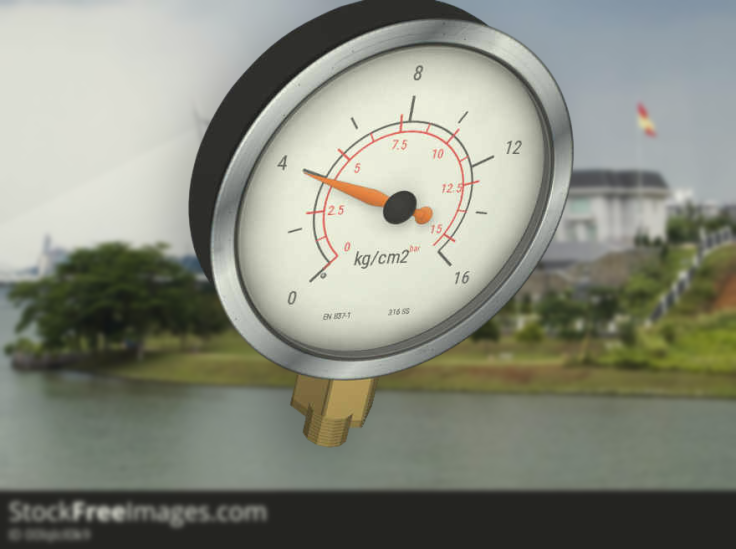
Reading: 4 kg/cm²
